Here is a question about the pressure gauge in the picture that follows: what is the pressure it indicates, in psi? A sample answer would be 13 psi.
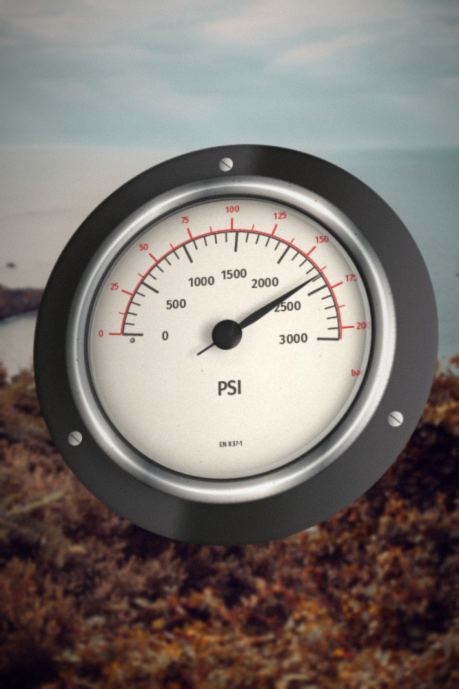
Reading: 2400 psi
